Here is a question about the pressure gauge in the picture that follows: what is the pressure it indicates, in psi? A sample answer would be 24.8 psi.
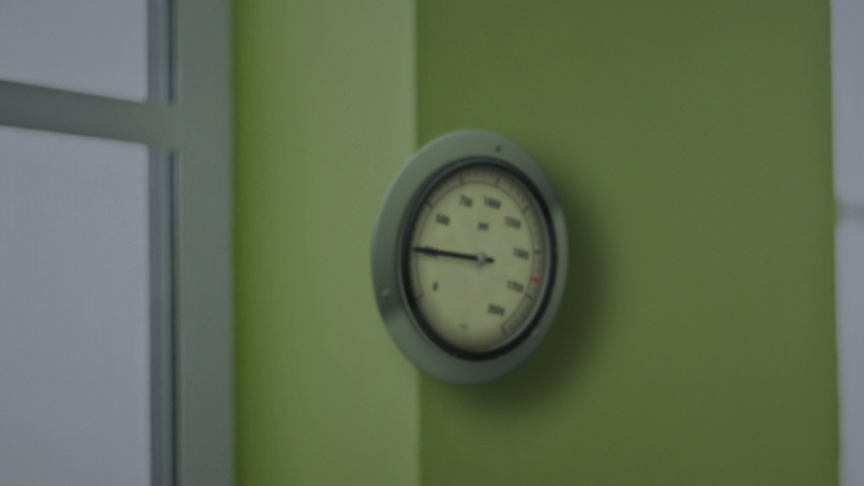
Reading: 250 psi
